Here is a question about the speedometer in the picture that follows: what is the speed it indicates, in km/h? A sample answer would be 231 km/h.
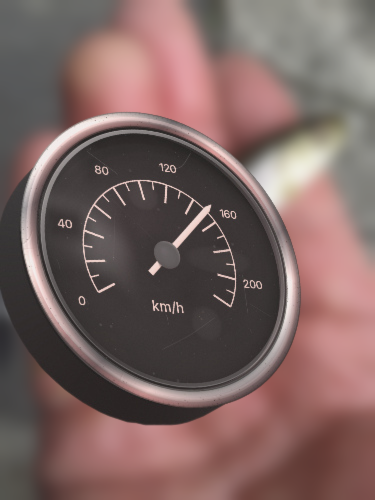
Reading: 150 km/h
